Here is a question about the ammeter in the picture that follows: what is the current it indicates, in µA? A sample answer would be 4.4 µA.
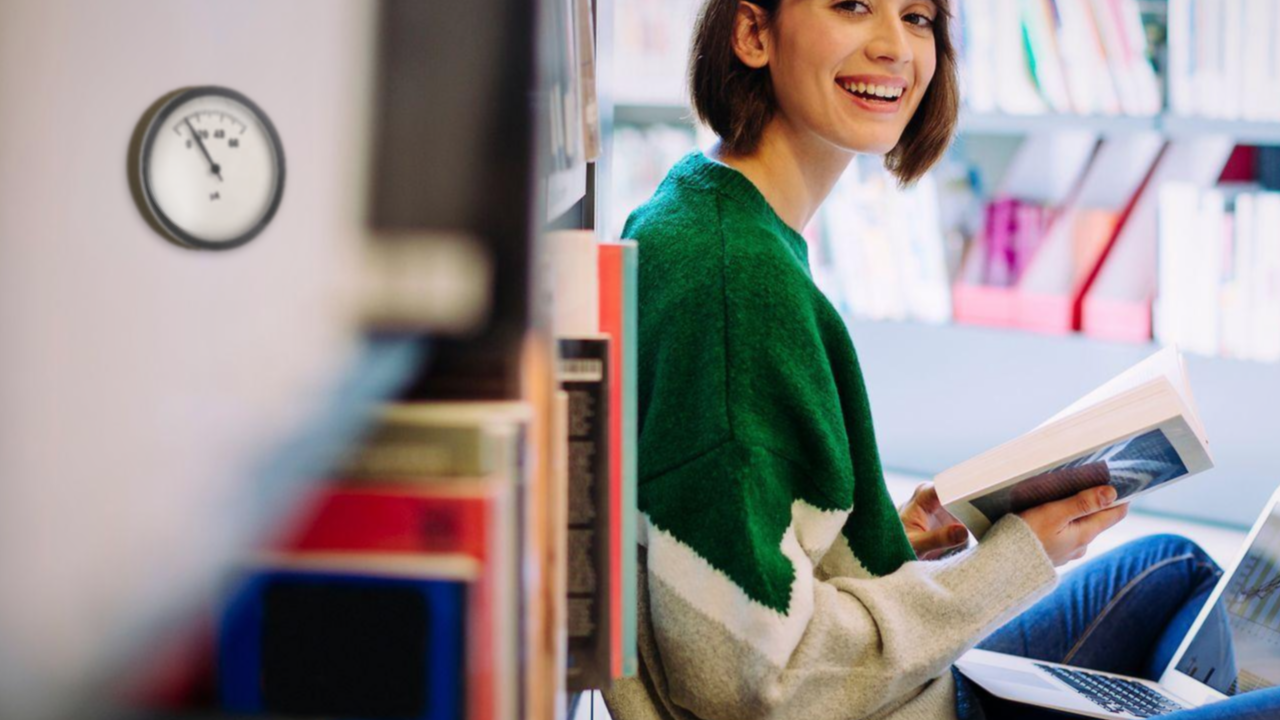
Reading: 10 µA
